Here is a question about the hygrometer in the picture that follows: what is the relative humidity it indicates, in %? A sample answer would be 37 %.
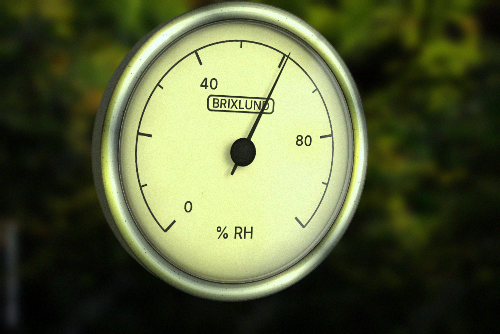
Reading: 60 %
